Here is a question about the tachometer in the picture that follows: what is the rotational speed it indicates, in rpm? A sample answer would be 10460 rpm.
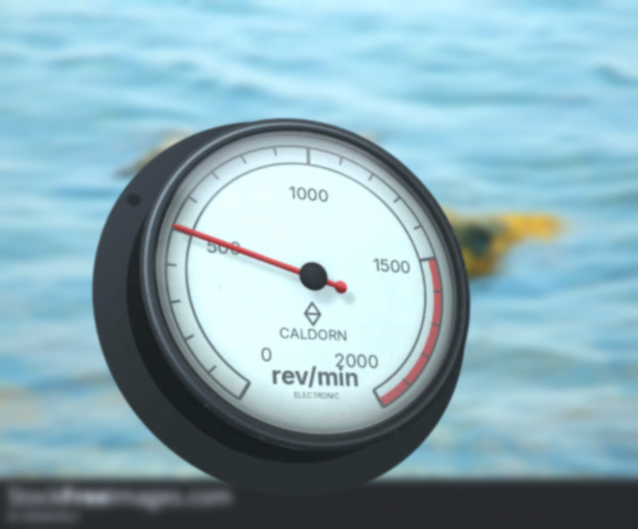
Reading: 500 rpm
